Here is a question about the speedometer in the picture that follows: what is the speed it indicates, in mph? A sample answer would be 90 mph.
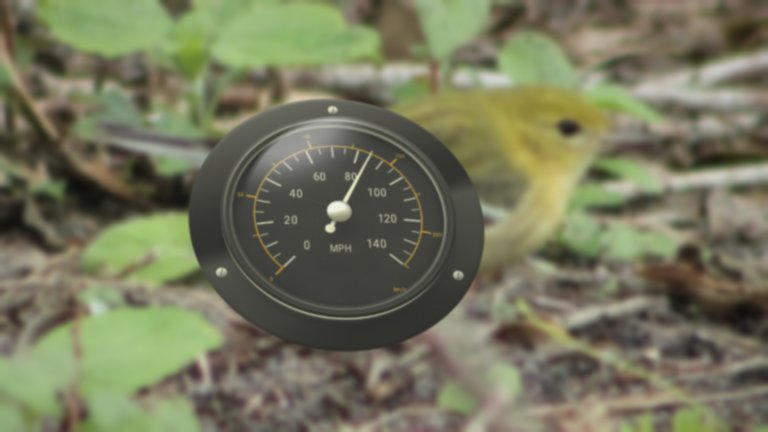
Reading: 85 mph
